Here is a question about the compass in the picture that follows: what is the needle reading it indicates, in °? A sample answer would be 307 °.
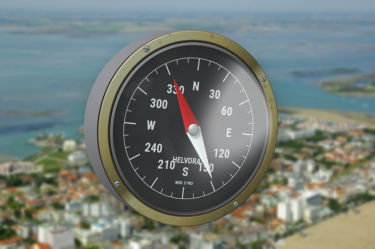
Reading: 330 °
